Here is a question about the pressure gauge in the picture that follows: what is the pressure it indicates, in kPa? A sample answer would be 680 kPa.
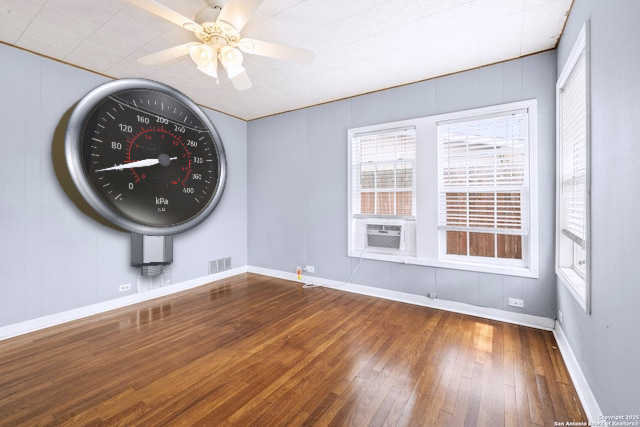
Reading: 40 kPa
